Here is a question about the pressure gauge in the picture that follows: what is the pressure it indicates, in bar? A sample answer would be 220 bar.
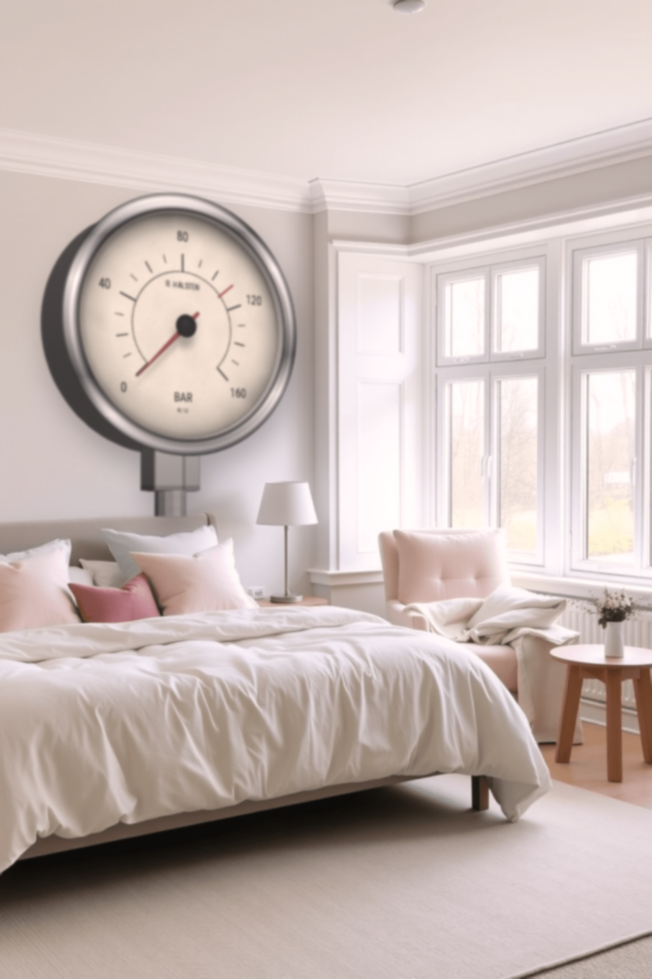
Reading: 0 bar
